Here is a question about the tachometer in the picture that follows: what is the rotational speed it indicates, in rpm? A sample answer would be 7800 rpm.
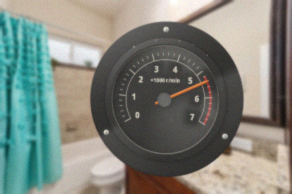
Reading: 5400 rpm
